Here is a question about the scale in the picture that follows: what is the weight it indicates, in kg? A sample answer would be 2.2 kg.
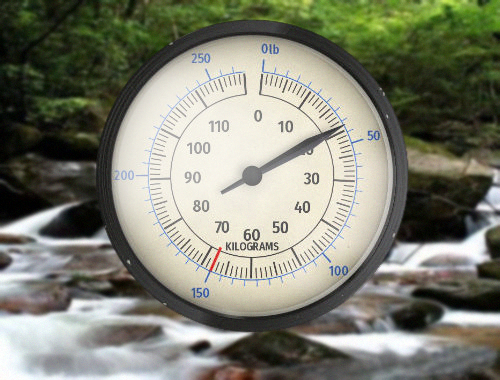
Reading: 19 kg
